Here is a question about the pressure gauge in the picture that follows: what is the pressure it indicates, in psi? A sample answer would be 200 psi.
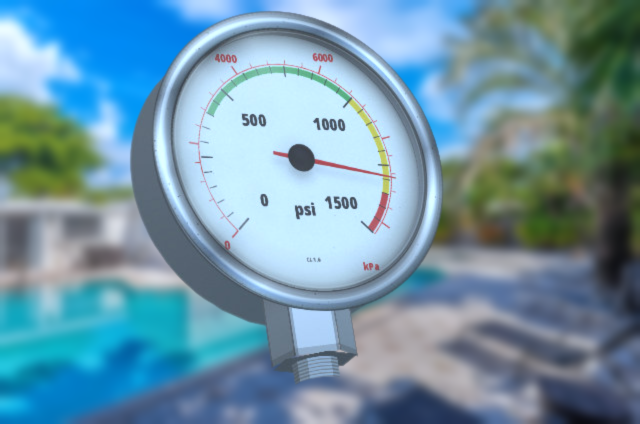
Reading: 1300 psi
